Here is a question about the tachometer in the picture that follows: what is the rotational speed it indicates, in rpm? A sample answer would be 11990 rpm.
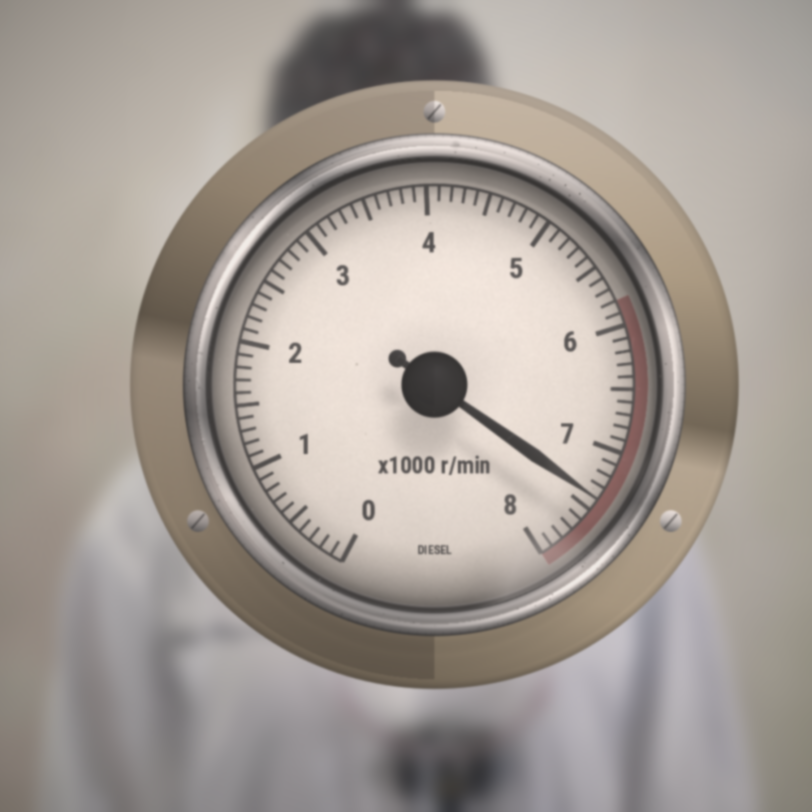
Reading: 7400 rpm
